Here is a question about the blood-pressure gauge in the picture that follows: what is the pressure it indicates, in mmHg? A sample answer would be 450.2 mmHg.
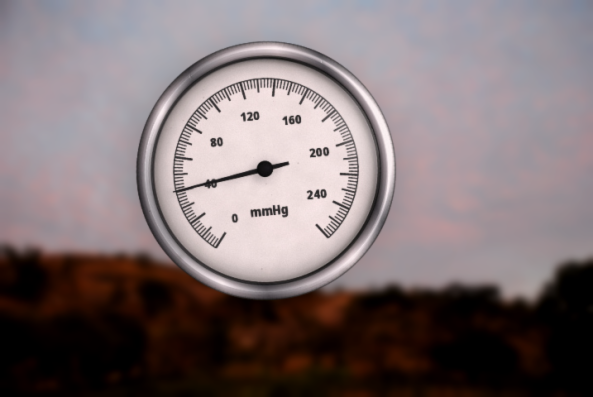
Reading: 40 mmHg
